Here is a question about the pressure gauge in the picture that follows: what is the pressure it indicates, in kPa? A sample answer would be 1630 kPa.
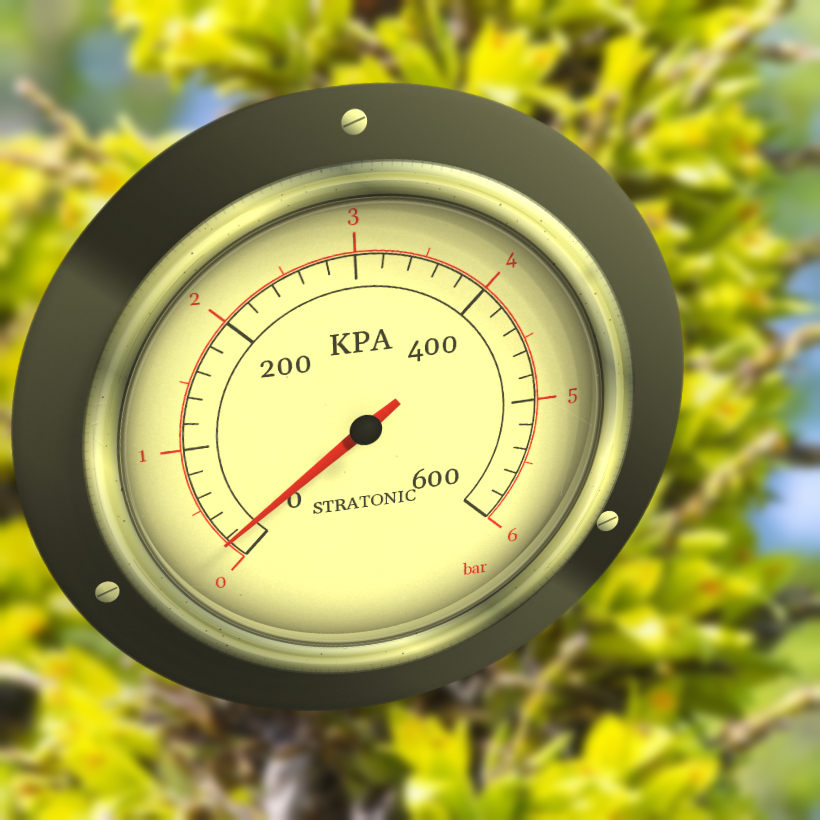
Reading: 20 kPa
